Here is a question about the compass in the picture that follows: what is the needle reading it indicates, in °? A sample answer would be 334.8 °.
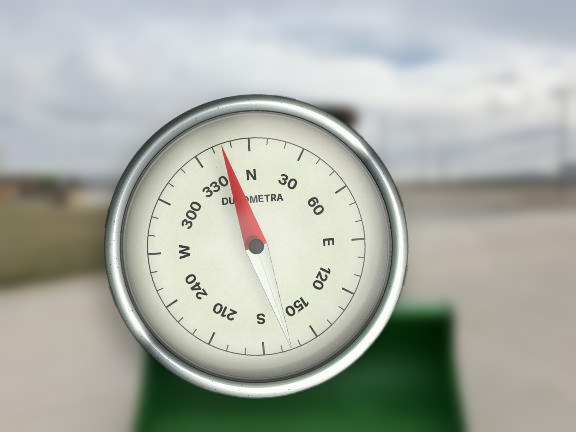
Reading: 345 °
